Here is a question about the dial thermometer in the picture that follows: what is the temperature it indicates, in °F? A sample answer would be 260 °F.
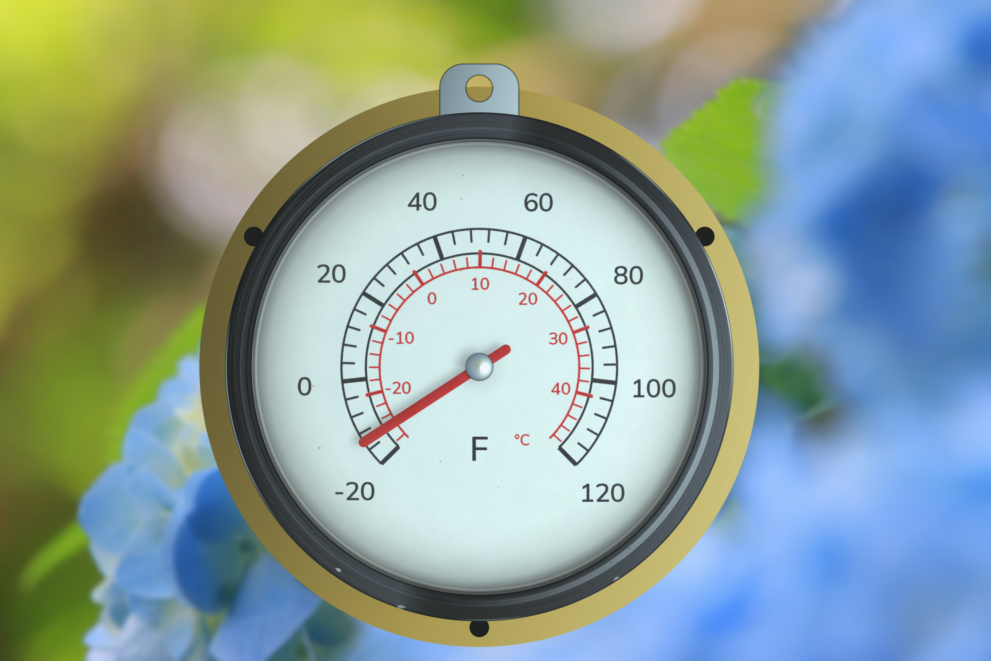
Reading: -14 °F
